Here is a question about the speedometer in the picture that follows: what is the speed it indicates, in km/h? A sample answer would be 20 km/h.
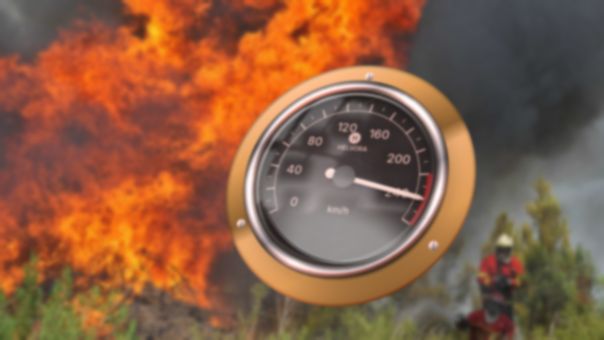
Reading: 240 km/h
